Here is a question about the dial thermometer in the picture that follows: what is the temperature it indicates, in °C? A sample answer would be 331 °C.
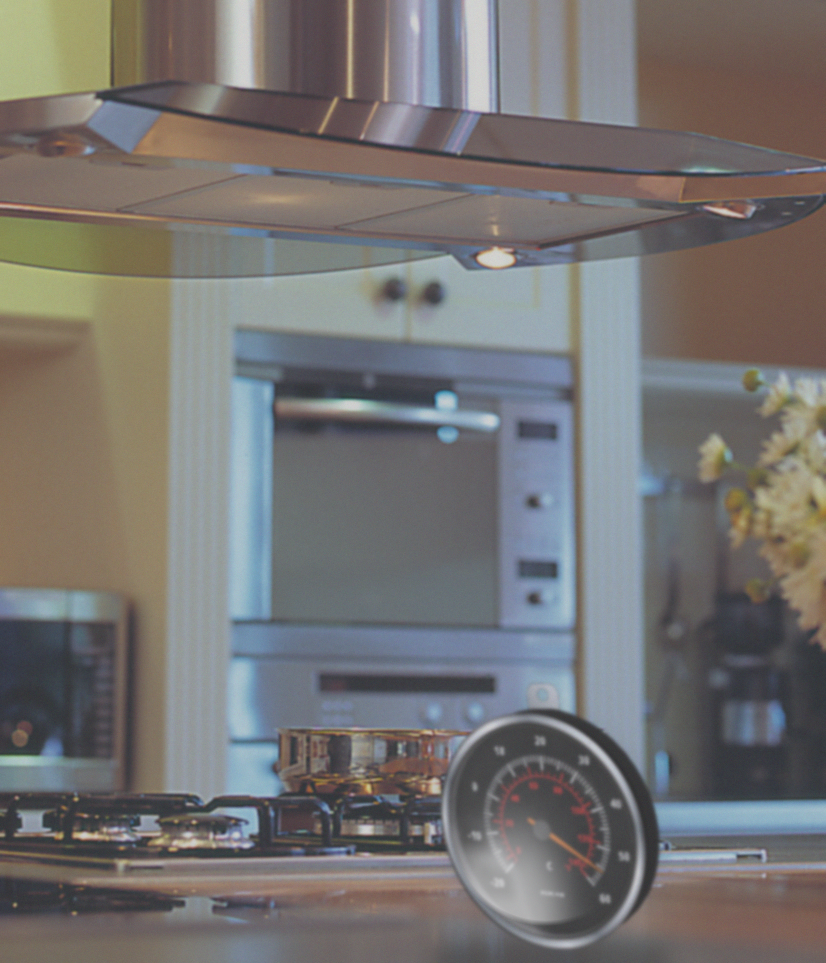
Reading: 55 °C
